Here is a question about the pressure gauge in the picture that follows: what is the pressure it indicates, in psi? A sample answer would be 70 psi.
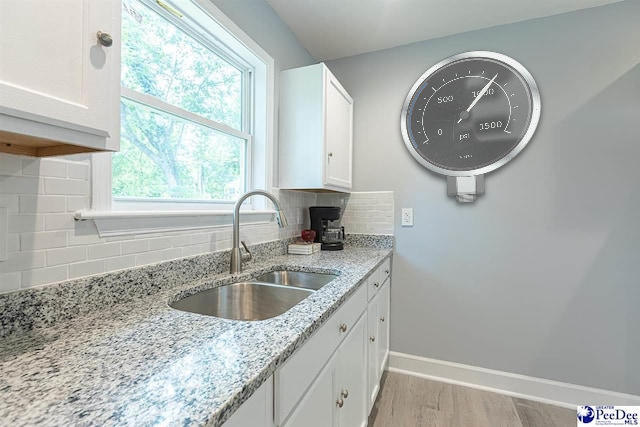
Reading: 1000 psi
